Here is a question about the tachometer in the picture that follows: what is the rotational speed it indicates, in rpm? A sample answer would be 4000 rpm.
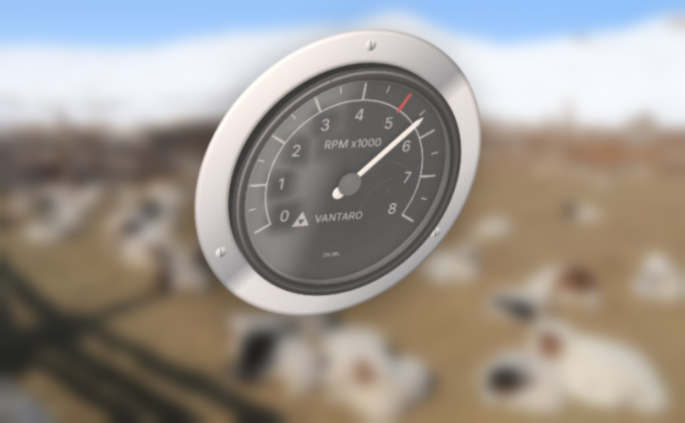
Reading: 5500 rpm
